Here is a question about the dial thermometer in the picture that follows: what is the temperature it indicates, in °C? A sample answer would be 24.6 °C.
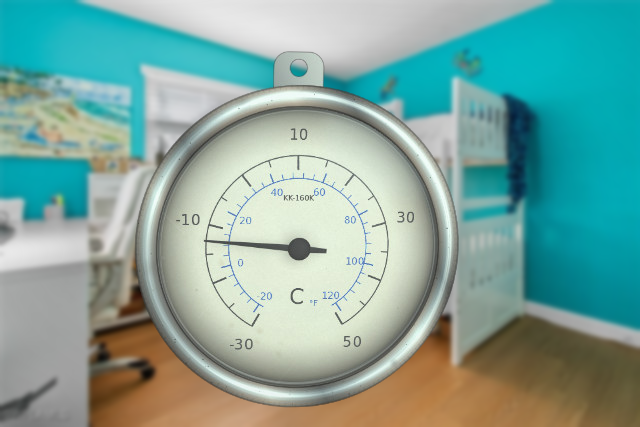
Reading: -12.5 °C
